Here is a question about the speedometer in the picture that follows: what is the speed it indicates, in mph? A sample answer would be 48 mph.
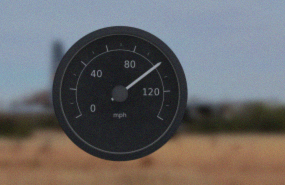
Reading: 100 mph
